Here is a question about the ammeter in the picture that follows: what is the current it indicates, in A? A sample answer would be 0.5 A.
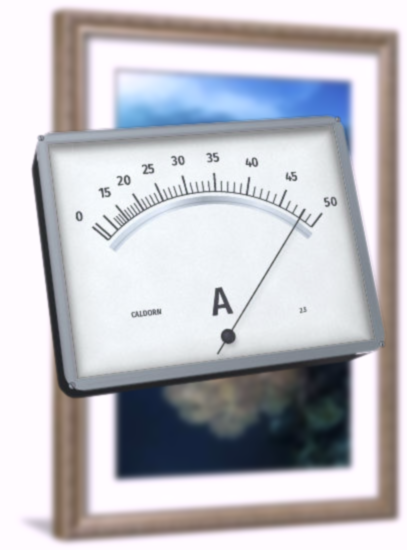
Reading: 48 A
